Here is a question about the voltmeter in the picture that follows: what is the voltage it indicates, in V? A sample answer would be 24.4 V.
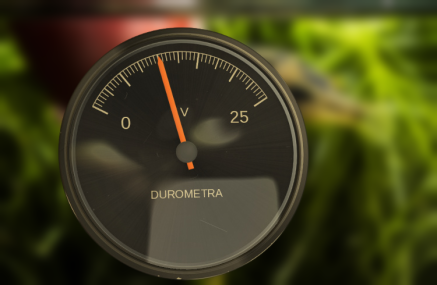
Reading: 10 V
